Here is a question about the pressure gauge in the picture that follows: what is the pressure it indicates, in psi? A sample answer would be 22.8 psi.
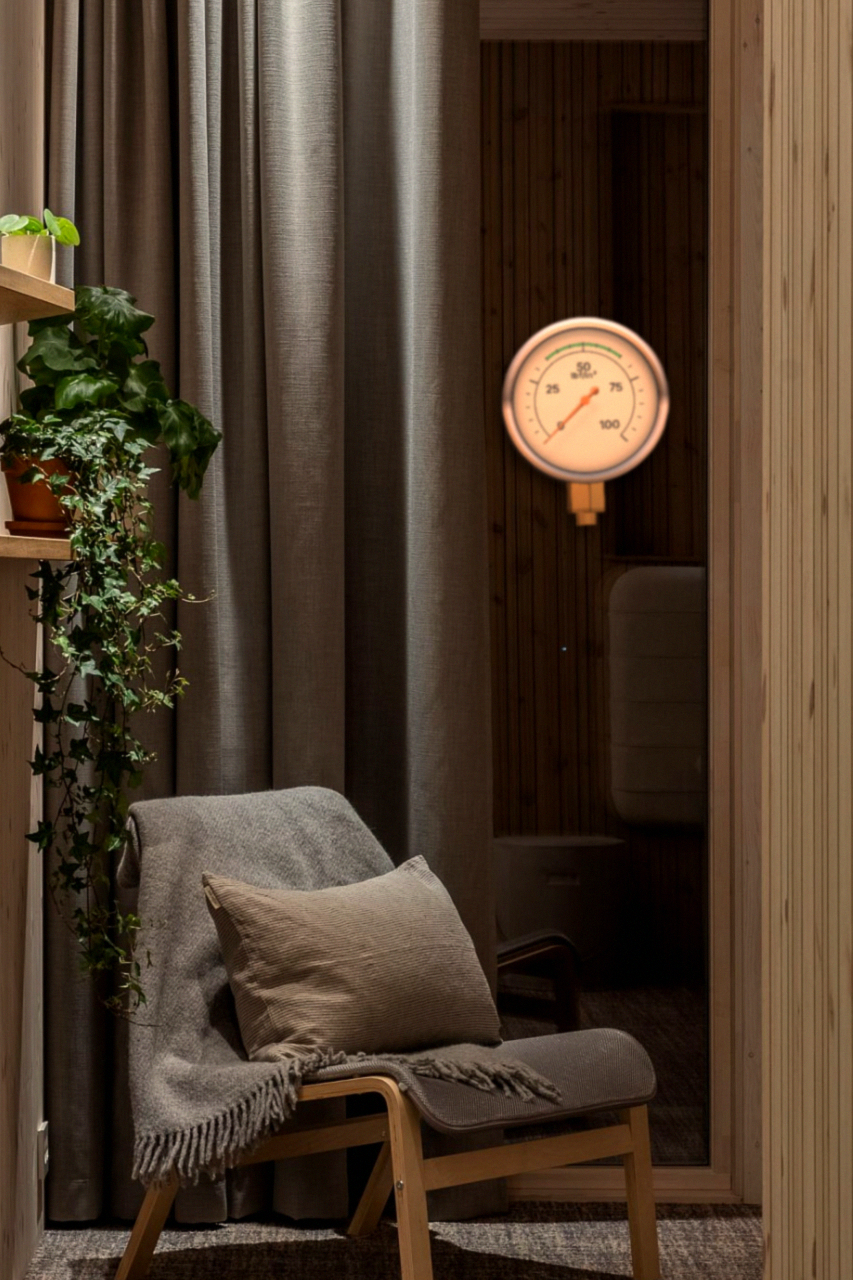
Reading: 0 psi
